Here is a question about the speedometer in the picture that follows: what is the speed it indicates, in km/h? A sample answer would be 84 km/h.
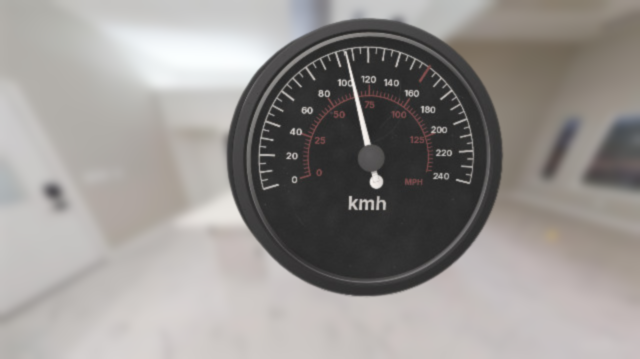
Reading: 105 km/h
